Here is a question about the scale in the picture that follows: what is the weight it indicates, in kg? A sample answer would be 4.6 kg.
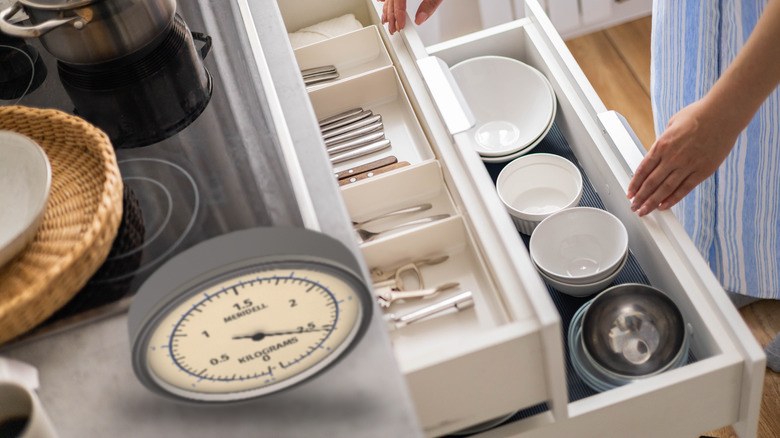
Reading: 2.5 kg
